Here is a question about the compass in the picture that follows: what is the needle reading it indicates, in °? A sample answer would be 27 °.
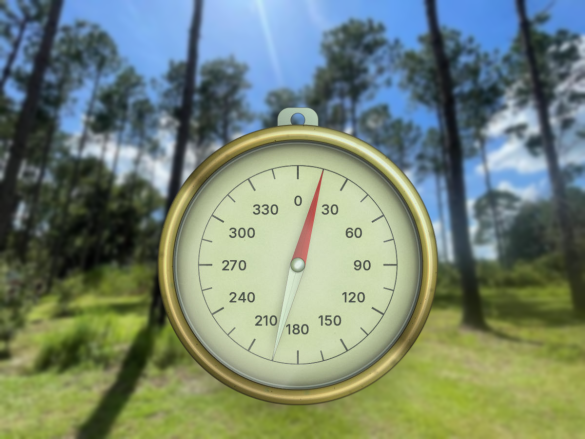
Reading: 15 °
